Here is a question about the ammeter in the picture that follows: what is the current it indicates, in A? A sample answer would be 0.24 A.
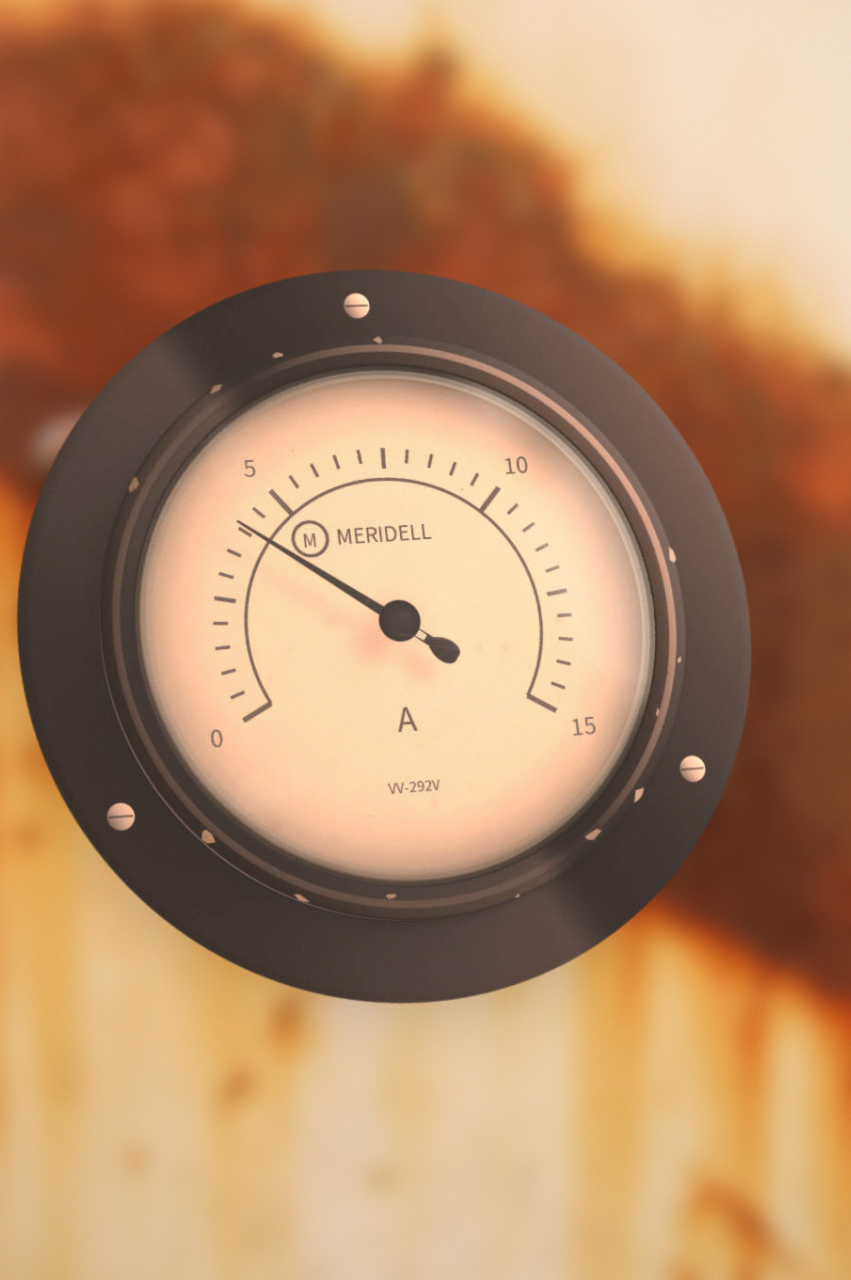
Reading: 4 A
